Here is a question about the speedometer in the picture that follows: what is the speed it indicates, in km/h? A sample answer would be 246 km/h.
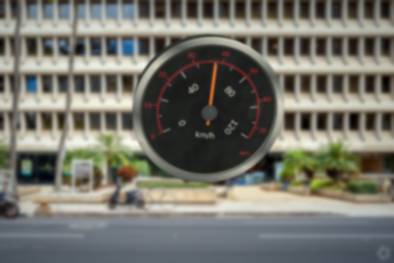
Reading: 60 km/h
